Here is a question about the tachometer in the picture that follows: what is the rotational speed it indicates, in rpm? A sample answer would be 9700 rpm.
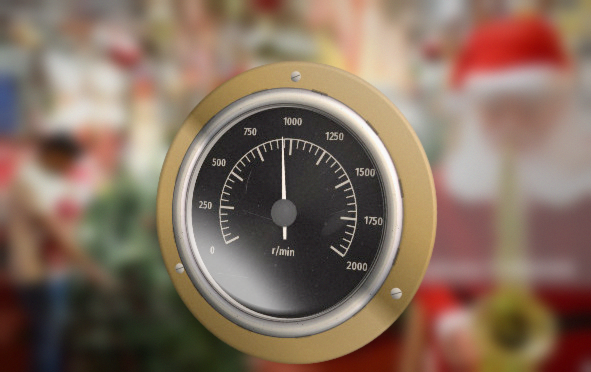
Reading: 950 rpm
